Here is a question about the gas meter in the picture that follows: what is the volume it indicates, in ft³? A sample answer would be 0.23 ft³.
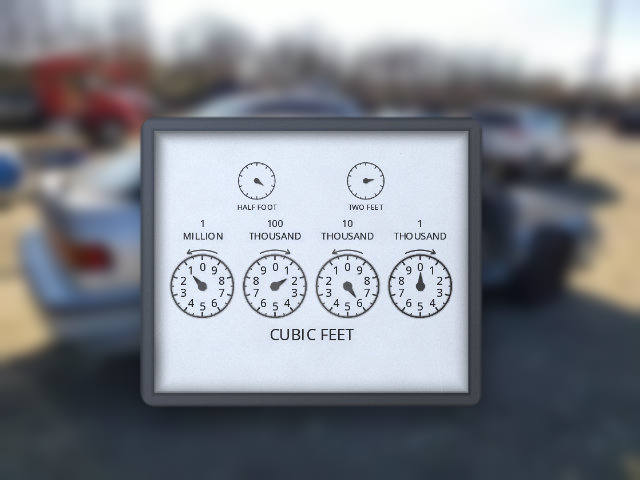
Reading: 116000 ft³
